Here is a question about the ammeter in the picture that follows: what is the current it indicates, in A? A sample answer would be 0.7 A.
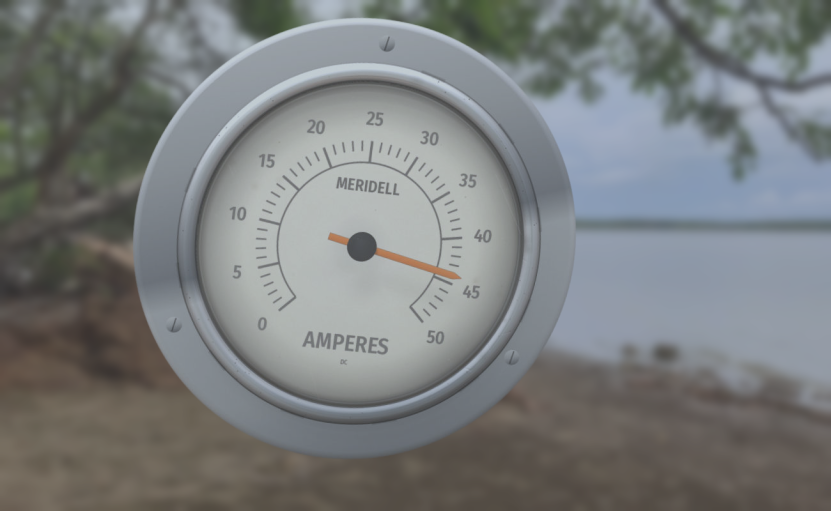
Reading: 44 A
